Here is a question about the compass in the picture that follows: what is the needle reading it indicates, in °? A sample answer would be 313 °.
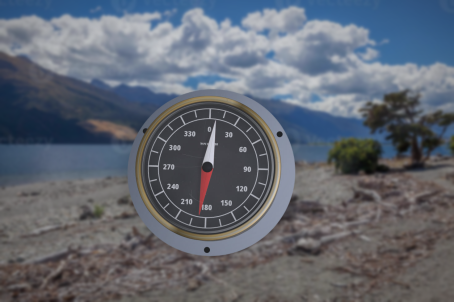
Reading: 187.5 °
